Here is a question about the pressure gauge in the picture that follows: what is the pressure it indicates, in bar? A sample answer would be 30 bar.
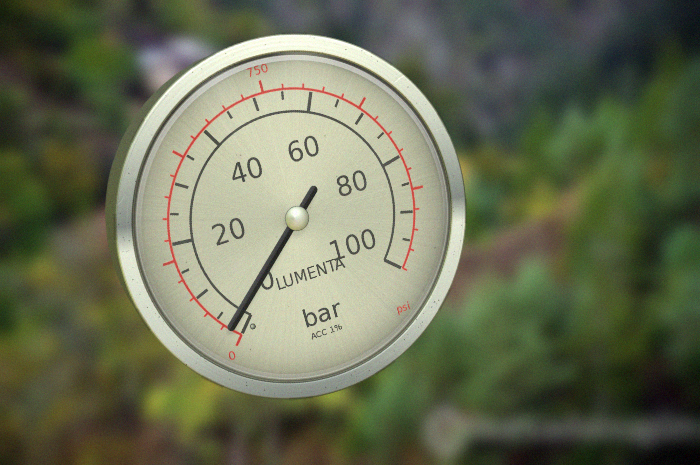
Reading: 2.5 bar
